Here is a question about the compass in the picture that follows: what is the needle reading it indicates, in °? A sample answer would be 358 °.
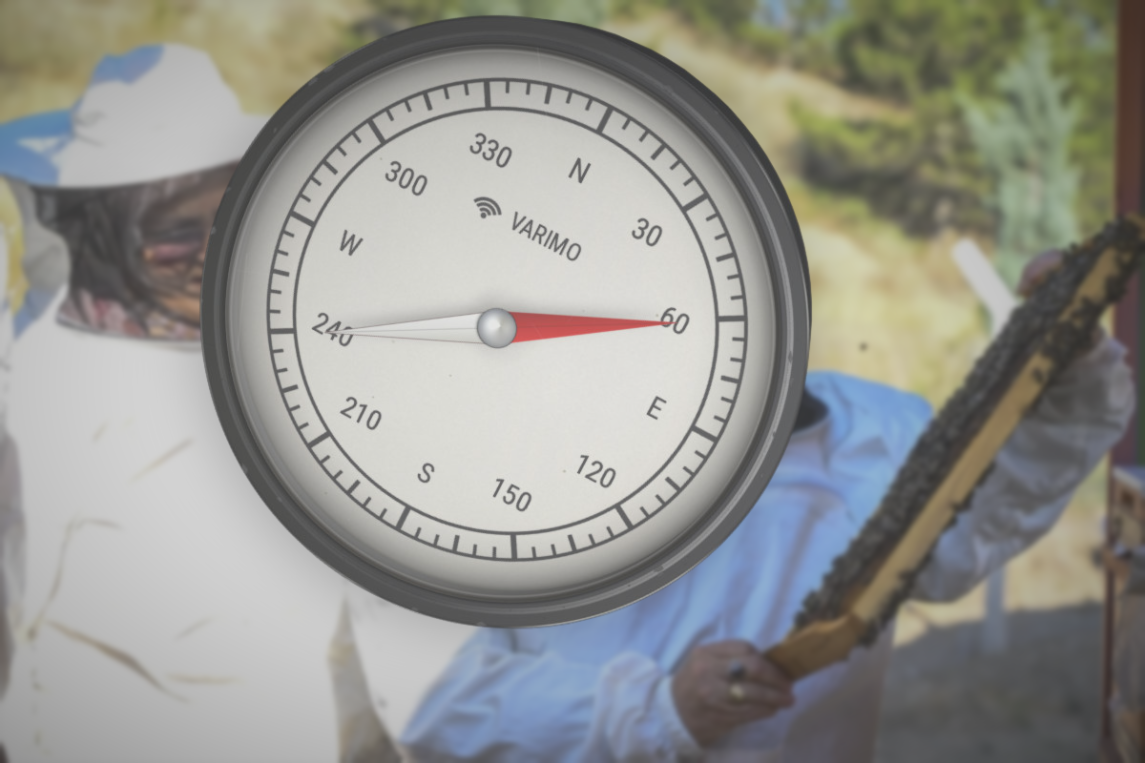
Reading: 60 °
